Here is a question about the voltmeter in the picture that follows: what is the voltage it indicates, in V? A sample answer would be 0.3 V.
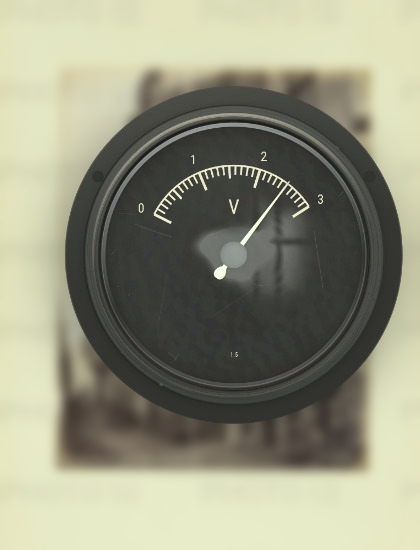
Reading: 2.5 V
